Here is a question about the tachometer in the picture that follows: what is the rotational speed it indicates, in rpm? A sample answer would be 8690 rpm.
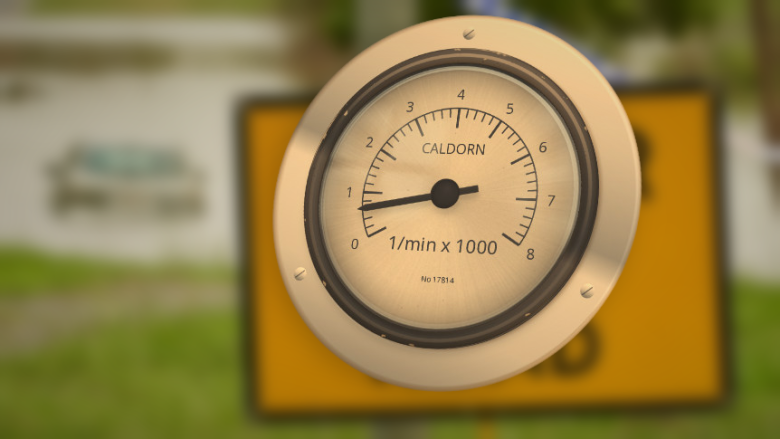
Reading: 600 rpm
